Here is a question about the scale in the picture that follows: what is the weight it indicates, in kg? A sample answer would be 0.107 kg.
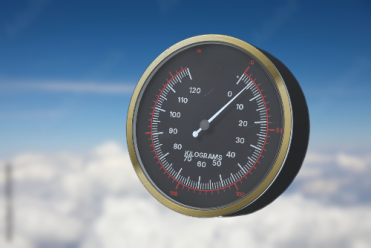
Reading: 5 kg
